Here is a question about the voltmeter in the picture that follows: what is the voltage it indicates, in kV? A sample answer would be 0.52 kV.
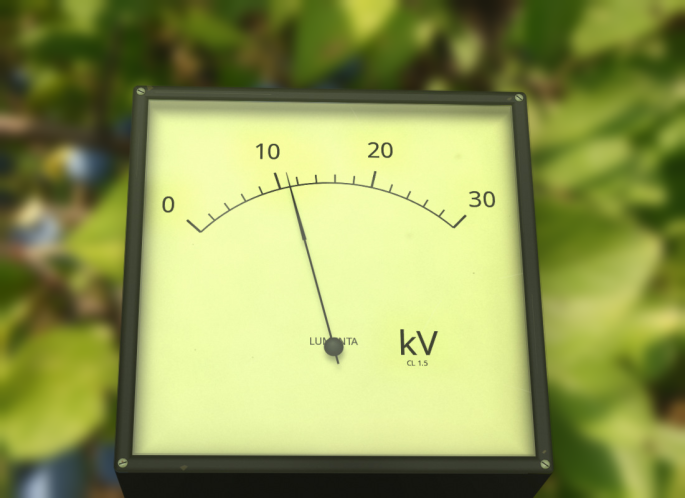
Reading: 11 kV
